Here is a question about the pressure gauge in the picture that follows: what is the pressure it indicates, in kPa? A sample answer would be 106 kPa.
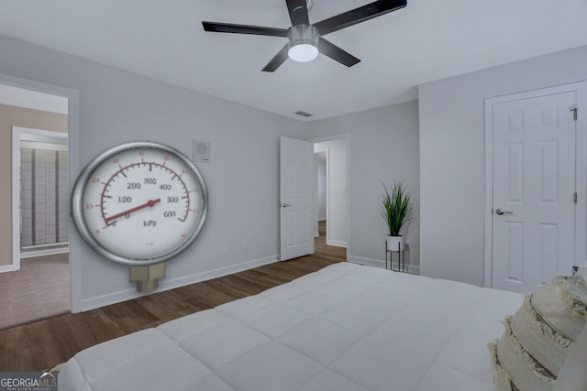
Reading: 20 kPa
